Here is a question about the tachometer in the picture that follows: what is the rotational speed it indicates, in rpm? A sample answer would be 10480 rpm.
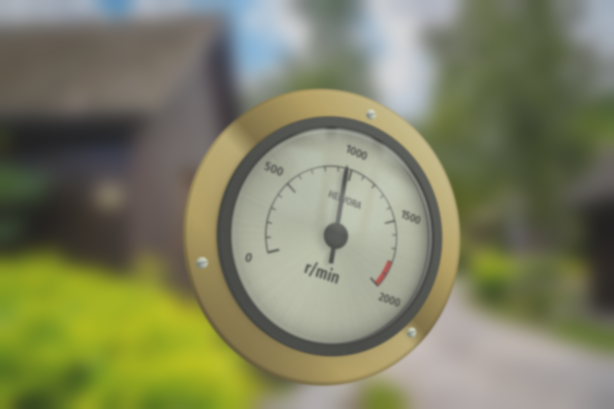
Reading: 950 rpm
